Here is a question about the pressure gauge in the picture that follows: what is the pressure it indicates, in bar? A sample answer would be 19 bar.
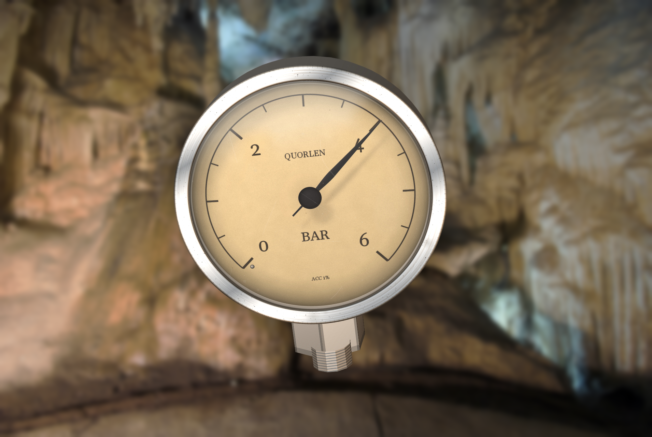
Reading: 4 bar
